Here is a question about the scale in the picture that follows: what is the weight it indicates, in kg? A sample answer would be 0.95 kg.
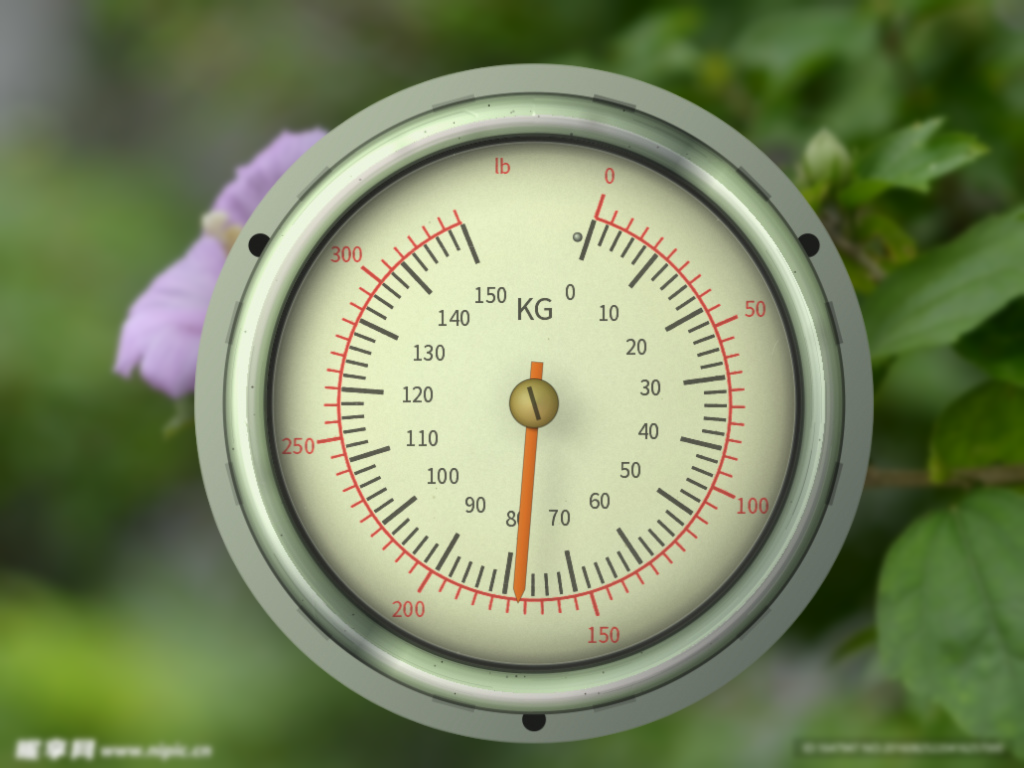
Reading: 78 kg
